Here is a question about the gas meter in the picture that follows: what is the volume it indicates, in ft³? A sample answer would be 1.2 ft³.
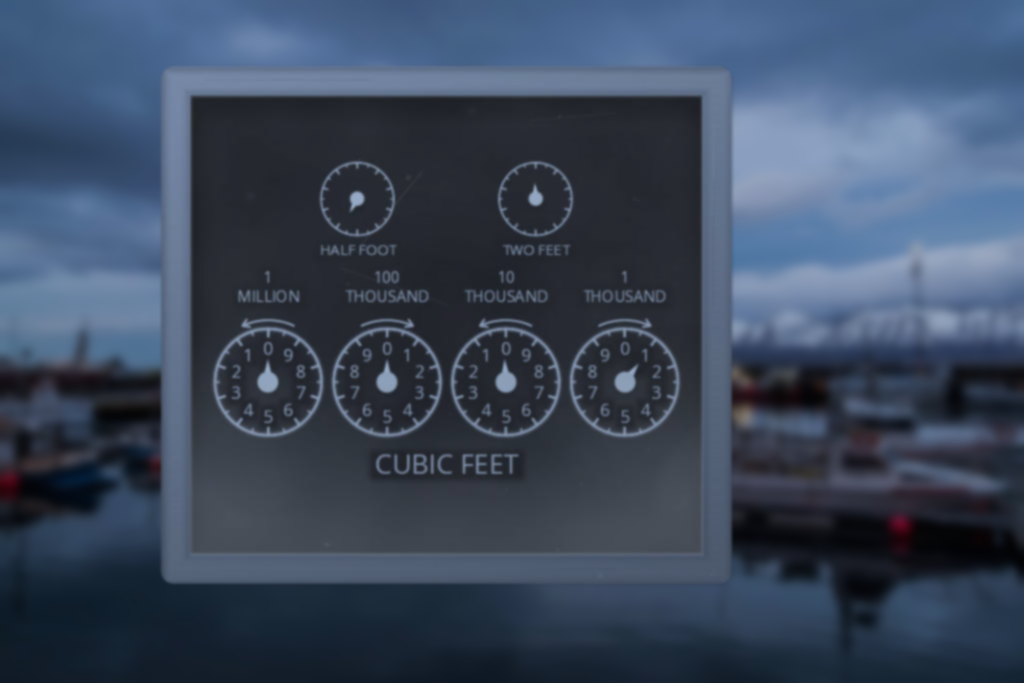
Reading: 100 ft³
